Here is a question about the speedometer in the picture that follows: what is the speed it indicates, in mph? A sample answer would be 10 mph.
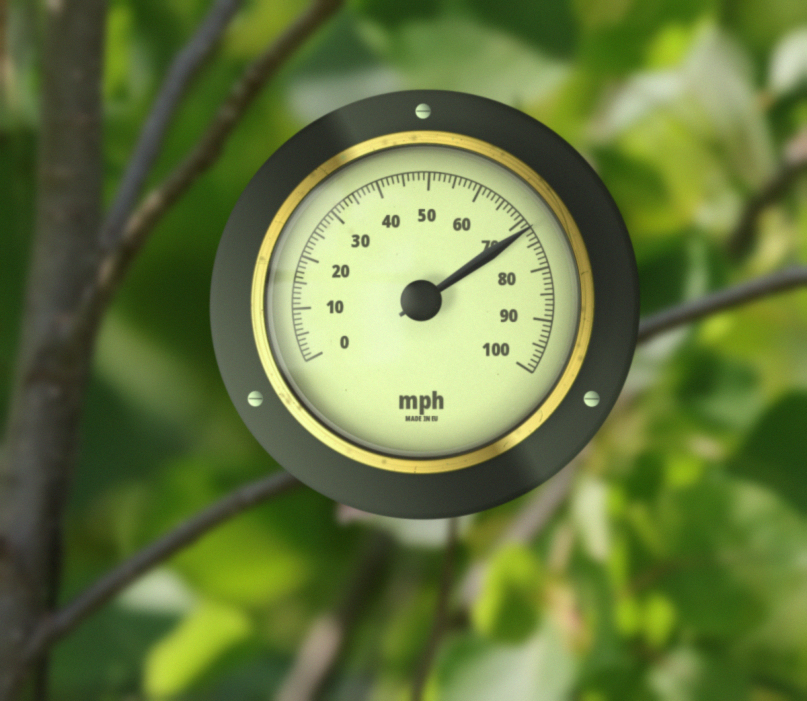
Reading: 72 mph
